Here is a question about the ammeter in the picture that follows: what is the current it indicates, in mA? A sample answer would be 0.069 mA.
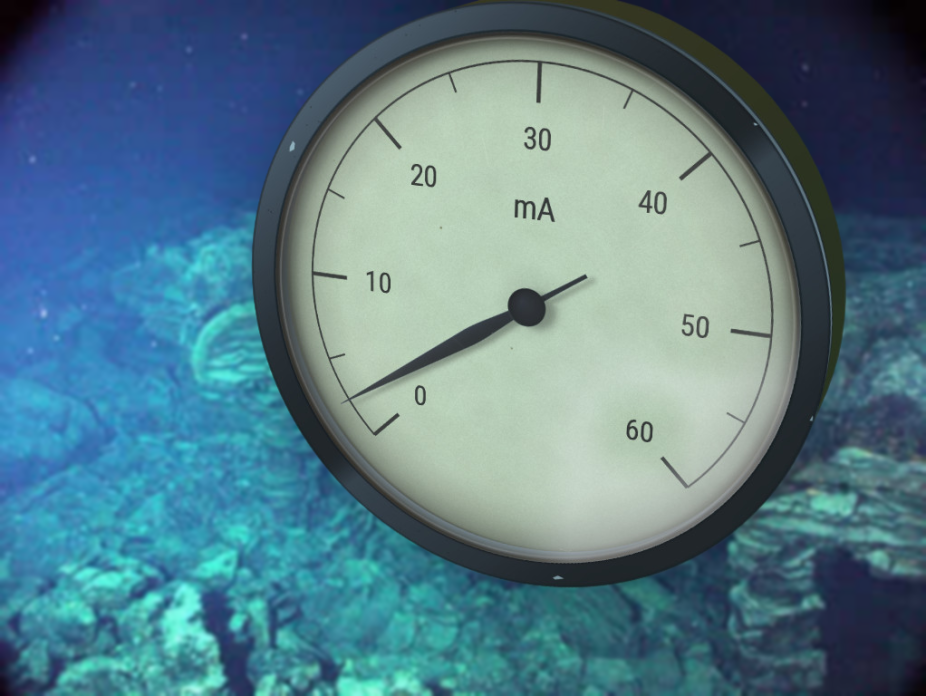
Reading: 2.5 mA
